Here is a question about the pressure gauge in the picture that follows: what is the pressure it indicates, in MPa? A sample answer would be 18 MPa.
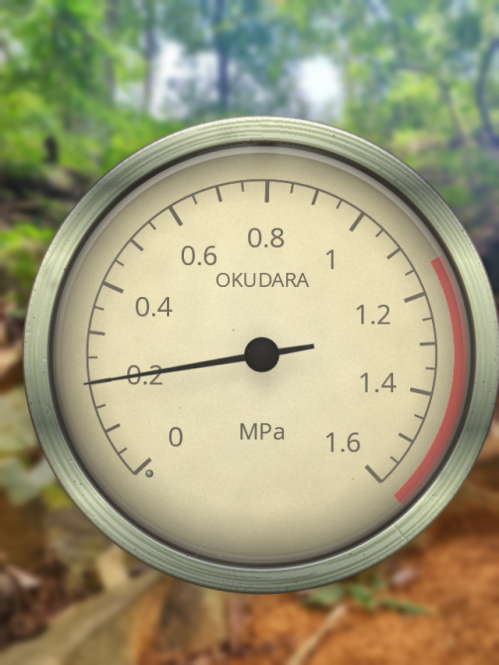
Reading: 0.2 MPa
